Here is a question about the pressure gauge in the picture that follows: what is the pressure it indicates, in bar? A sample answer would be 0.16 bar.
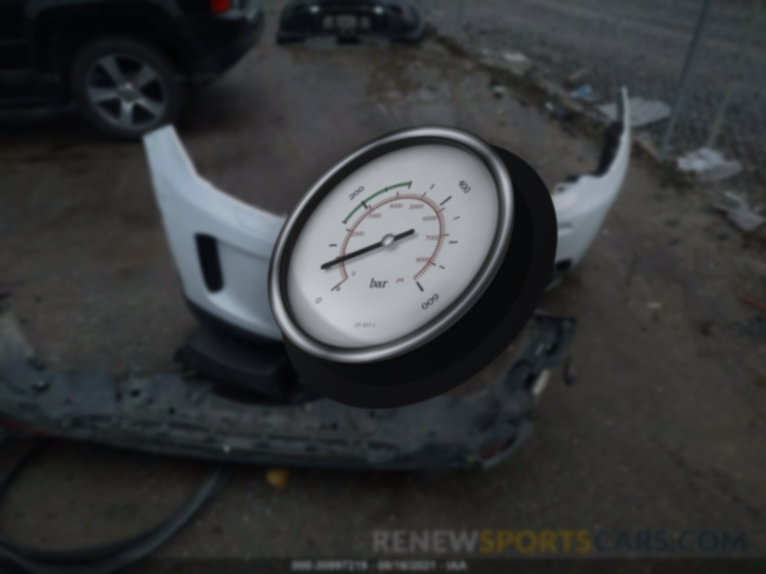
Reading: 50 bar
